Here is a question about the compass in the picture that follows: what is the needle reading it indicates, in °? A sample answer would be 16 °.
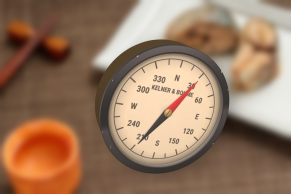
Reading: 30 °
